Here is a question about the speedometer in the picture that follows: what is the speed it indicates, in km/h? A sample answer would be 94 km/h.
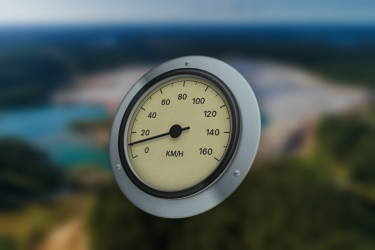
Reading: 10 km/h
